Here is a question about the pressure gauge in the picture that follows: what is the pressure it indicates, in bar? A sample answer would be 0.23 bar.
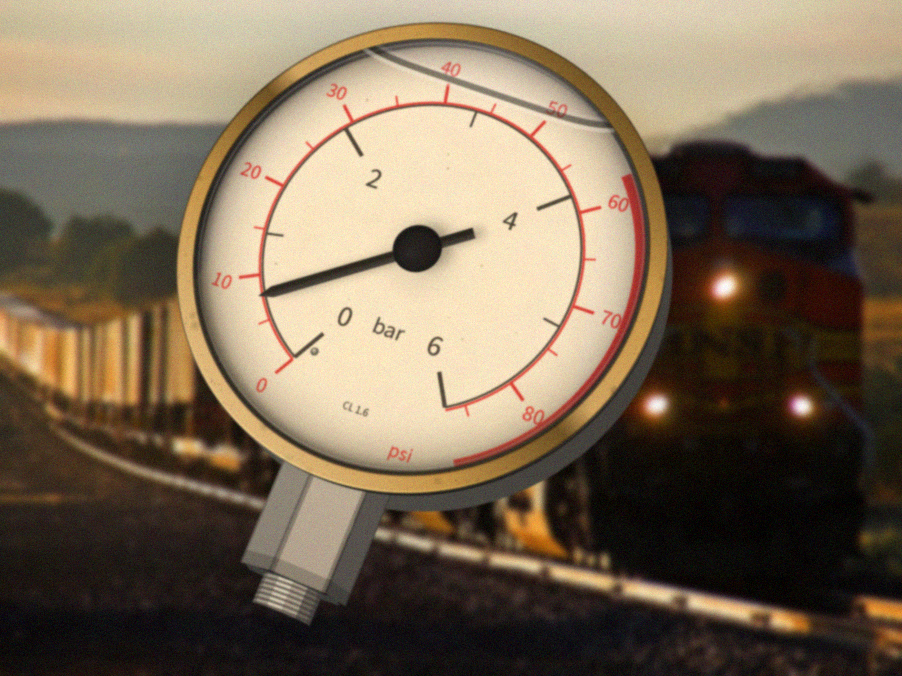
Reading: 0.5 bar
